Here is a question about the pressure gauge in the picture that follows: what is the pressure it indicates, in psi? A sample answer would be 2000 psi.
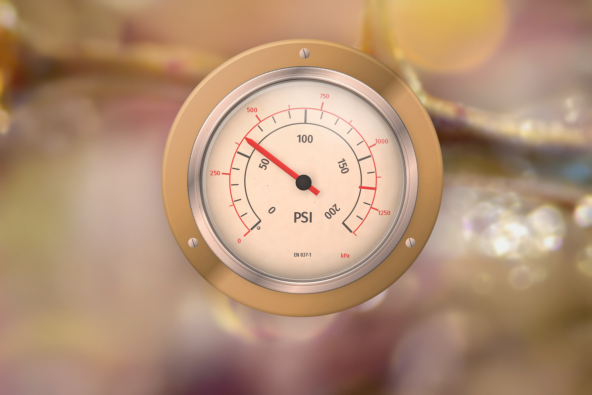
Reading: 60 psi
